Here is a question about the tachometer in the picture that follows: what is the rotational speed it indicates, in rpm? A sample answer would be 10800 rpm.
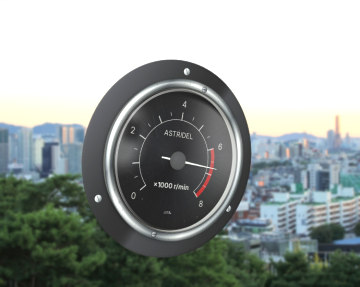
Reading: 6750 rpm
